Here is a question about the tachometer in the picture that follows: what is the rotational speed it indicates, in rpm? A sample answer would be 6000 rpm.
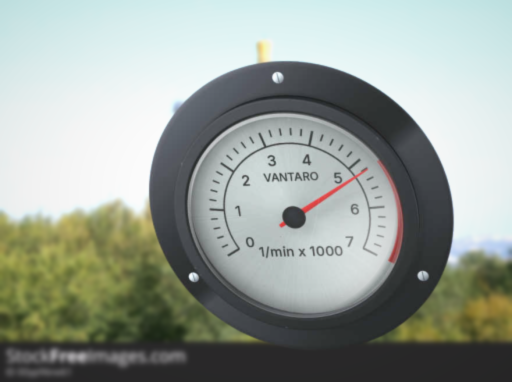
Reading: 5200 rpm
